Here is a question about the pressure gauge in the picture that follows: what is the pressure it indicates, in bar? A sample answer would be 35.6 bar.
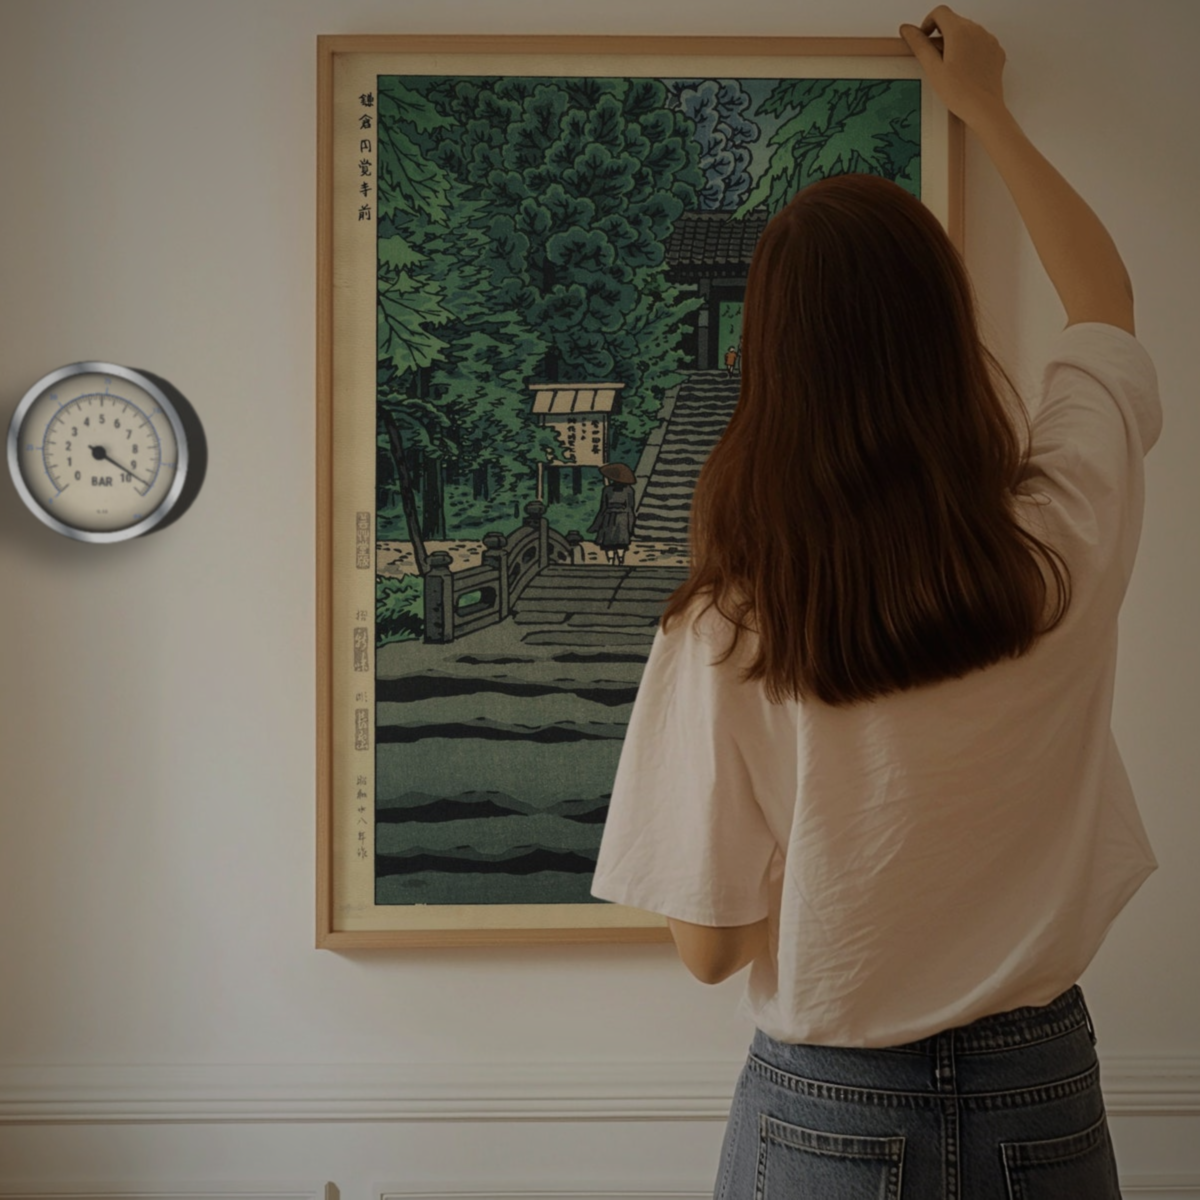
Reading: 9.5 bar
